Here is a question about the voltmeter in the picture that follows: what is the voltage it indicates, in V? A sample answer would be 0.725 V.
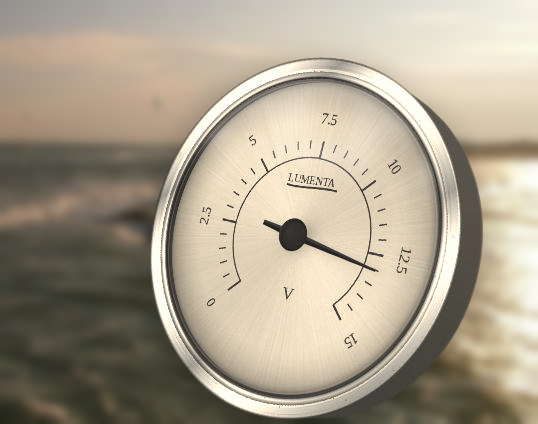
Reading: 13 V
